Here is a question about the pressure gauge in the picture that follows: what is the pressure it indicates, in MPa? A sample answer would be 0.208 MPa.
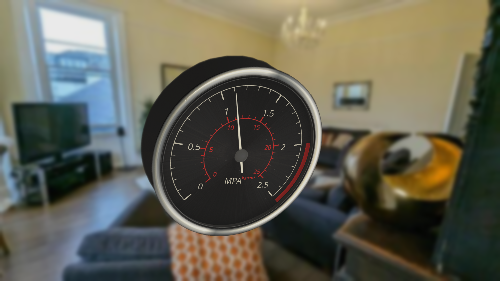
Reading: 1.1 MPa
